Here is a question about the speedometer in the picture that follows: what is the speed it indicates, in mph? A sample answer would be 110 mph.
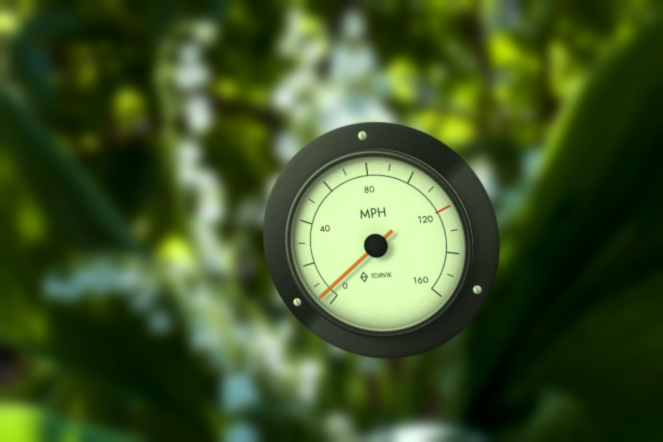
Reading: 5 mph
